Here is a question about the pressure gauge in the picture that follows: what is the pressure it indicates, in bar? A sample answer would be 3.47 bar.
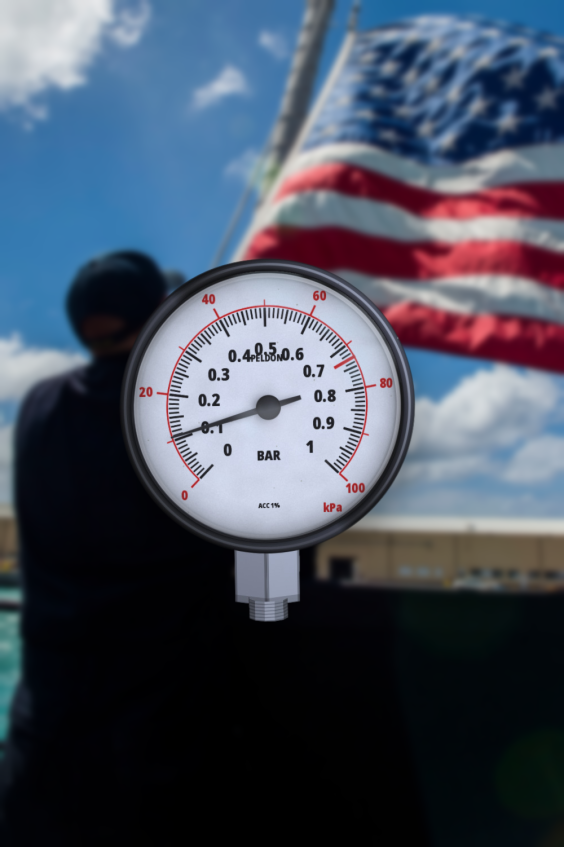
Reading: 0.11 bar
